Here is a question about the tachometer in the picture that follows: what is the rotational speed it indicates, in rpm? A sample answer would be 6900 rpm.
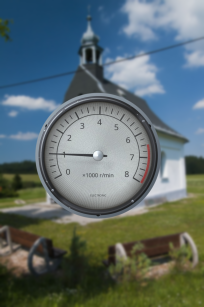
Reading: 1000 rpm
